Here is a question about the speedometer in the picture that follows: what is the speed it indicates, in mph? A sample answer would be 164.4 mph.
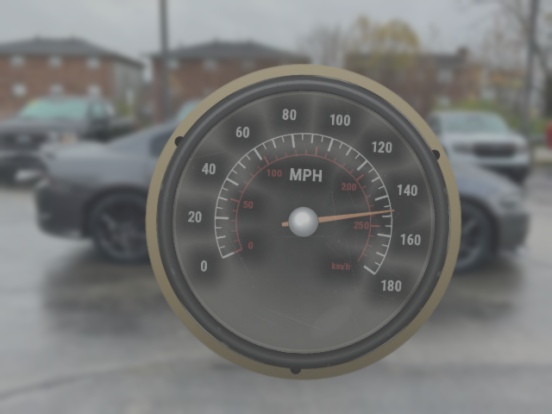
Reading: 147.5 mph
